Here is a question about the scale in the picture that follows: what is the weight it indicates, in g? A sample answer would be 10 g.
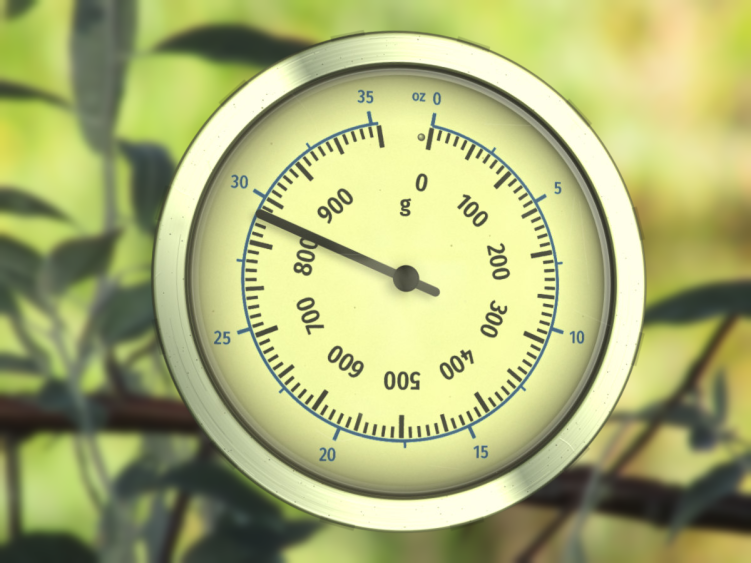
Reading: 830 g
